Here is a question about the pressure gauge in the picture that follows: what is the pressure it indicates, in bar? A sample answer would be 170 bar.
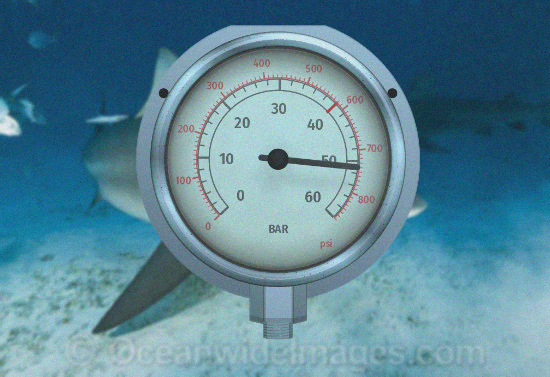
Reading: 51 bar
